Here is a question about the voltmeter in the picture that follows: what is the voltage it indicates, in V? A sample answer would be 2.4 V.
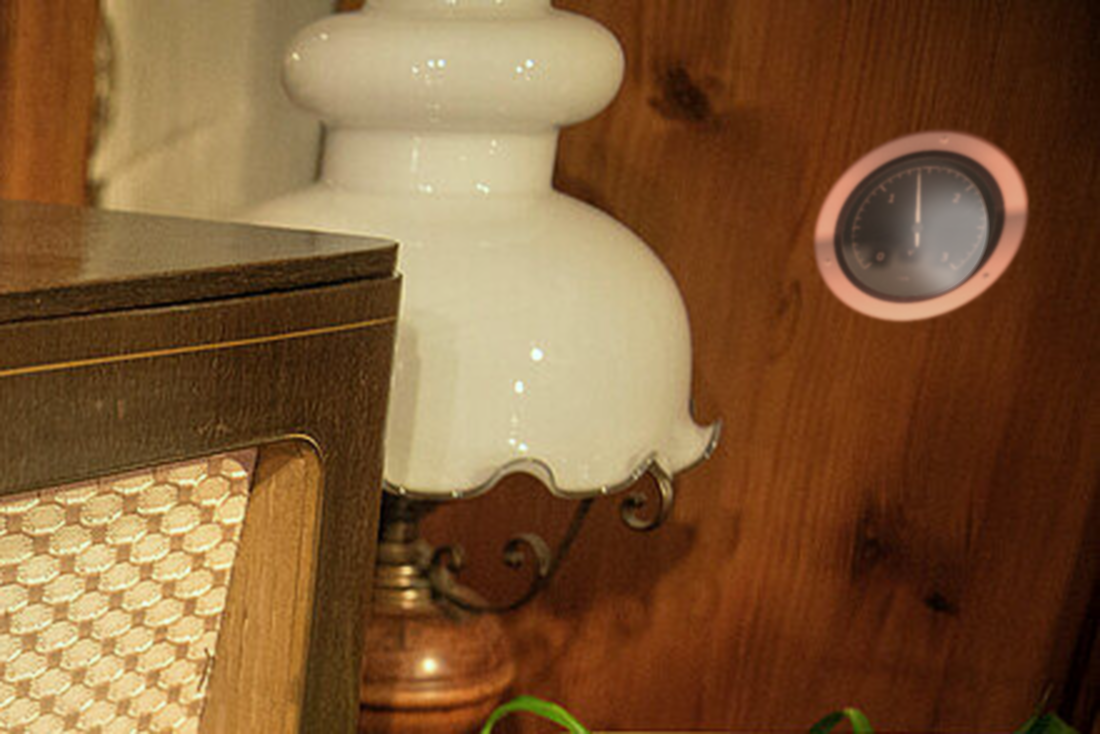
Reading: 1.4 V
